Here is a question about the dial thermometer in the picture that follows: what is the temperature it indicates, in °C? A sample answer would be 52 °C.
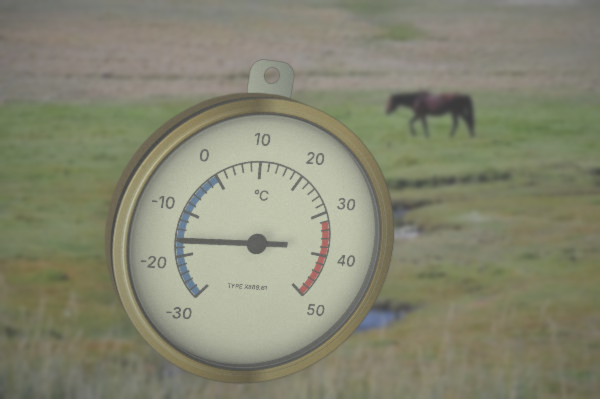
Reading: -16 °C
